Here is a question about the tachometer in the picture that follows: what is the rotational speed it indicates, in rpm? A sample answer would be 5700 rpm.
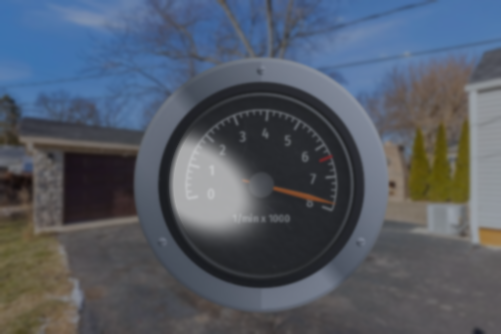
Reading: 7800 rpm
